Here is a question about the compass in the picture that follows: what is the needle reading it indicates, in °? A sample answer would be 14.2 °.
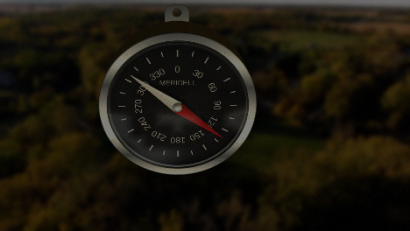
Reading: 127.5 °
